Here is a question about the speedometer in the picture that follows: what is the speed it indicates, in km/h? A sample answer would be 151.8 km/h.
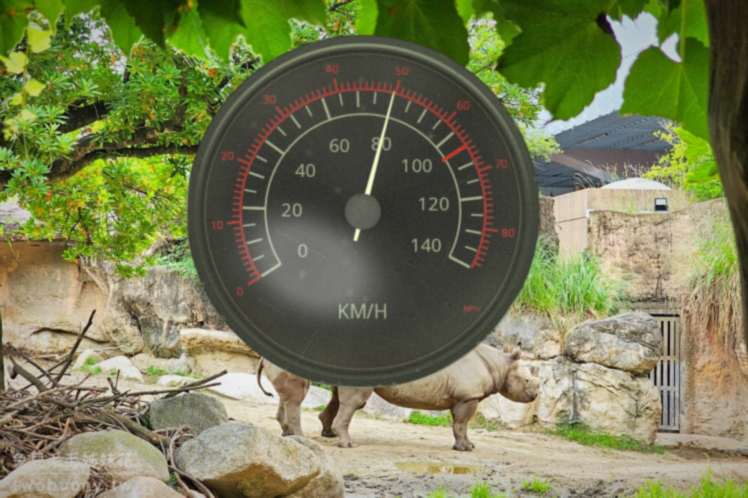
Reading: 80 km/h
